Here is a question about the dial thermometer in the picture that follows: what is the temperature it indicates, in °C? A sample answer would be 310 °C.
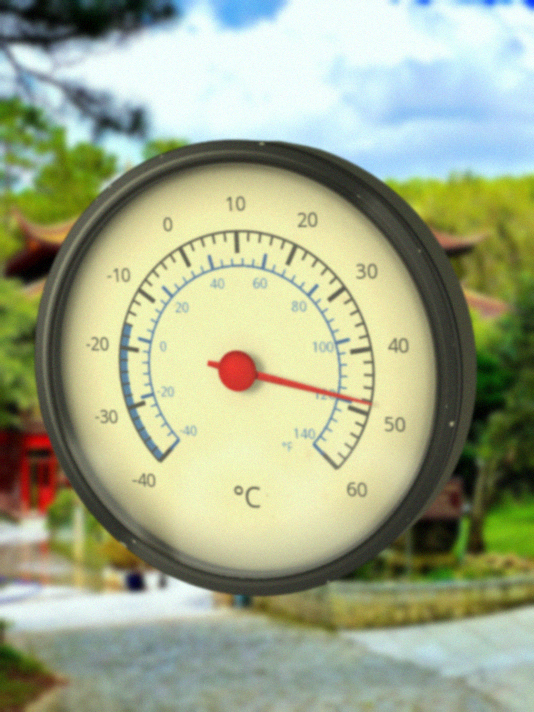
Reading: 48 °C
